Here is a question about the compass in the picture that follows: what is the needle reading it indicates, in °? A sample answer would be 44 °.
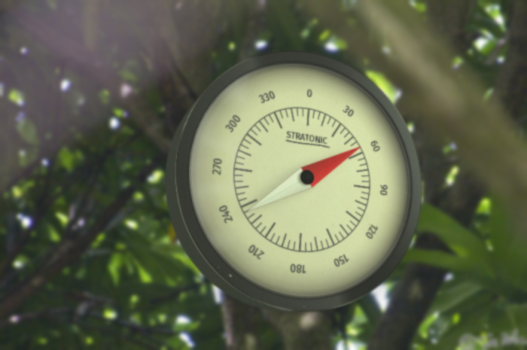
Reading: 55 °
